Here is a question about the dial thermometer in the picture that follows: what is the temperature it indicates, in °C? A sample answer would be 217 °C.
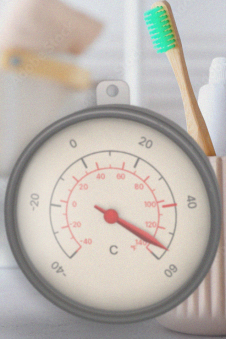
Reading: 55 °C
